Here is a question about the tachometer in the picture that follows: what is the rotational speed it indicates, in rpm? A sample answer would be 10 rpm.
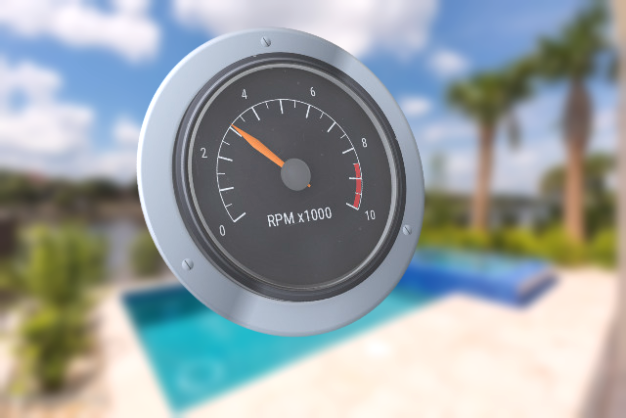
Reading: 3000 rpm
